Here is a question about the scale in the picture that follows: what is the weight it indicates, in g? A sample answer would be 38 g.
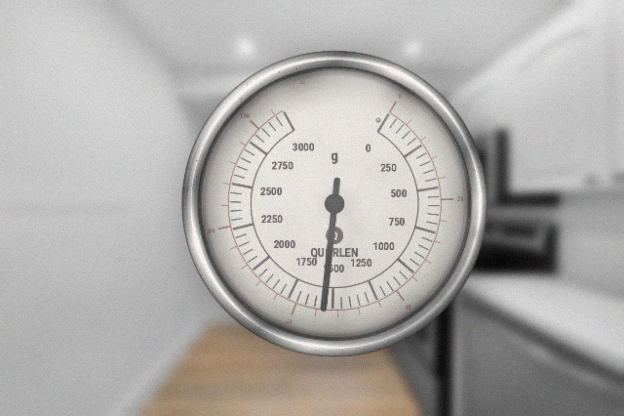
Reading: 1550 g
